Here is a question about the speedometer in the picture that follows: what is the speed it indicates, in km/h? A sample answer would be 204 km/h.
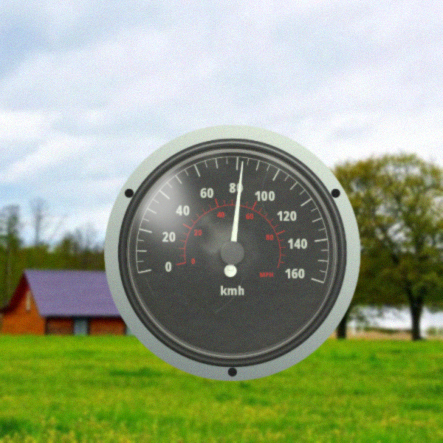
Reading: 82.5 km/h
